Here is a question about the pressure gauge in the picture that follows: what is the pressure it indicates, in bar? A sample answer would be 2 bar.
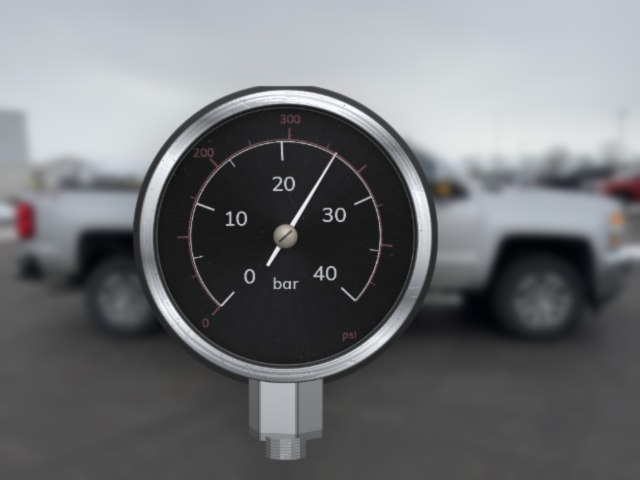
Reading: 25 bar
